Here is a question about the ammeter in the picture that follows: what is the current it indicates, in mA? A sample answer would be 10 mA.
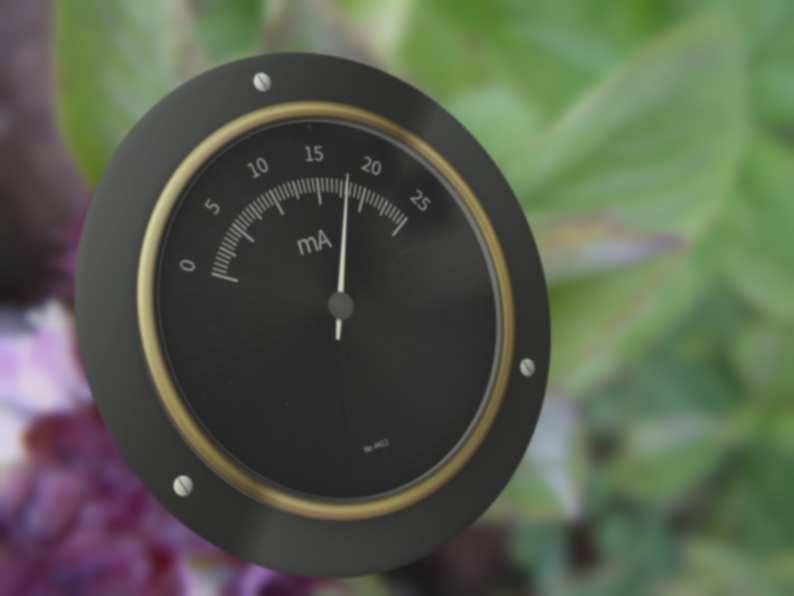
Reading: 17.5 mA
